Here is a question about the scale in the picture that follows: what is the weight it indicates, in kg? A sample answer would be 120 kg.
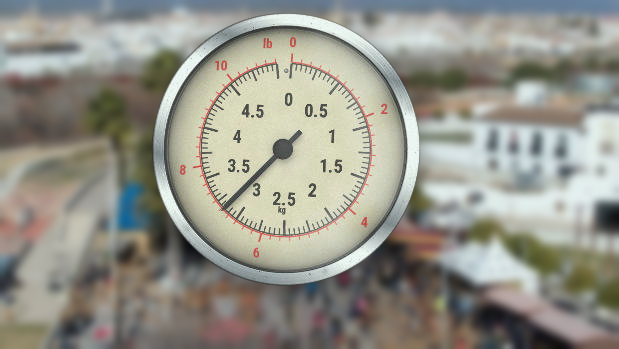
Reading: 3.15 kg
